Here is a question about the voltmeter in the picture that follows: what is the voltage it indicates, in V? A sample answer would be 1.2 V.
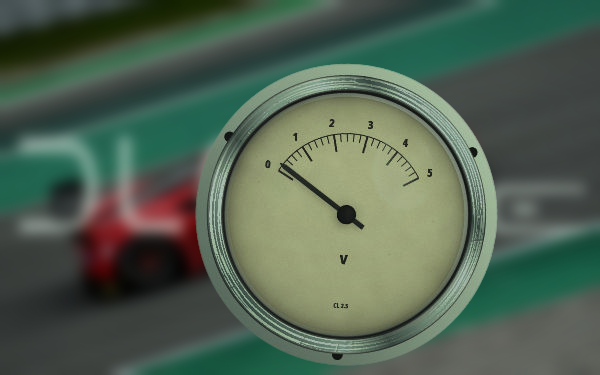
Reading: 0.2 V
